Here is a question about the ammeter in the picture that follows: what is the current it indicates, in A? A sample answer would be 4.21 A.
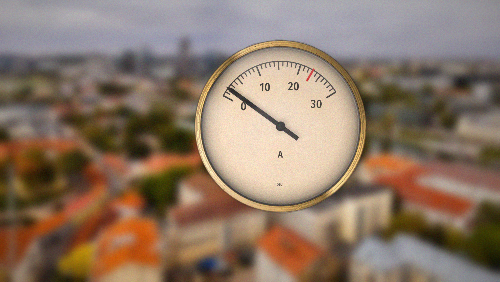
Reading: 2 A
